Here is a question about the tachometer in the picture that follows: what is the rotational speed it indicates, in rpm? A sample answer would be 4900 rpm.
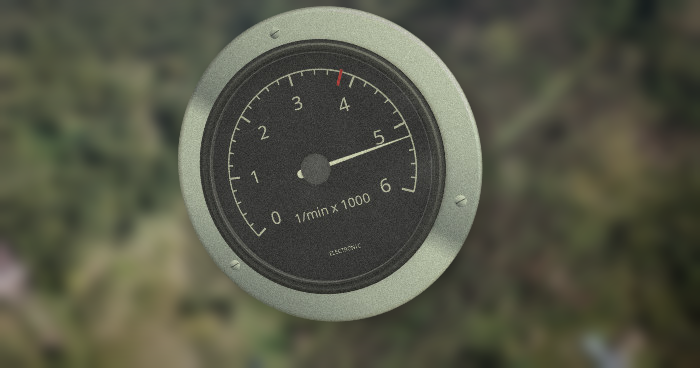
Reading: 5200 rpm
